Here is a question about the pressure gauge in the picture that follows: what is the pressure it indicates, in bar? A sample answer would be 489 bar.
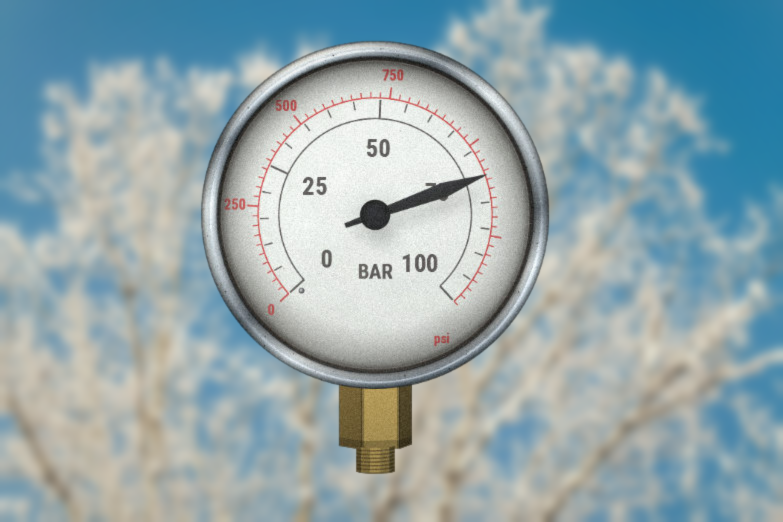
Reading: 75 bar
